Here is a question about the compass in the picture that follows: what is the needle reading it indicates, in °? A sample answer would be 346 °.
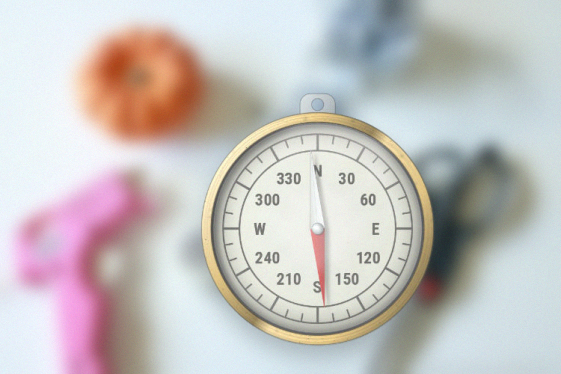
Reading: 175 °
